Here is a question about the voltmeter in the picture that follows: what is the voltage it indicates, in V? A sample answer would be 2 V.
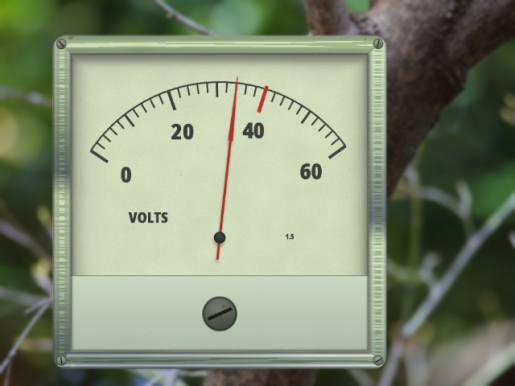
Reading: 34 V
